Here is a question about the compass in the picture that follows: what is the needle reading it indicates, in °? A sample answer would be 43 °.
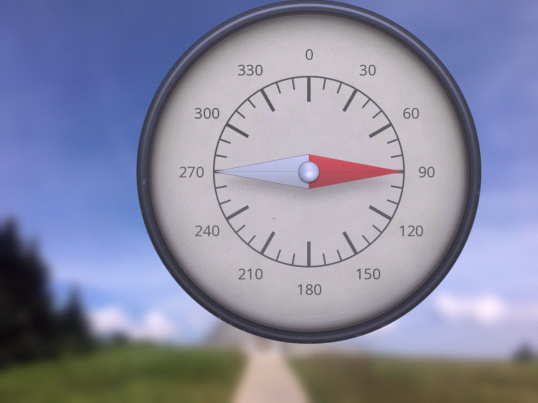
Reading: 90 °
